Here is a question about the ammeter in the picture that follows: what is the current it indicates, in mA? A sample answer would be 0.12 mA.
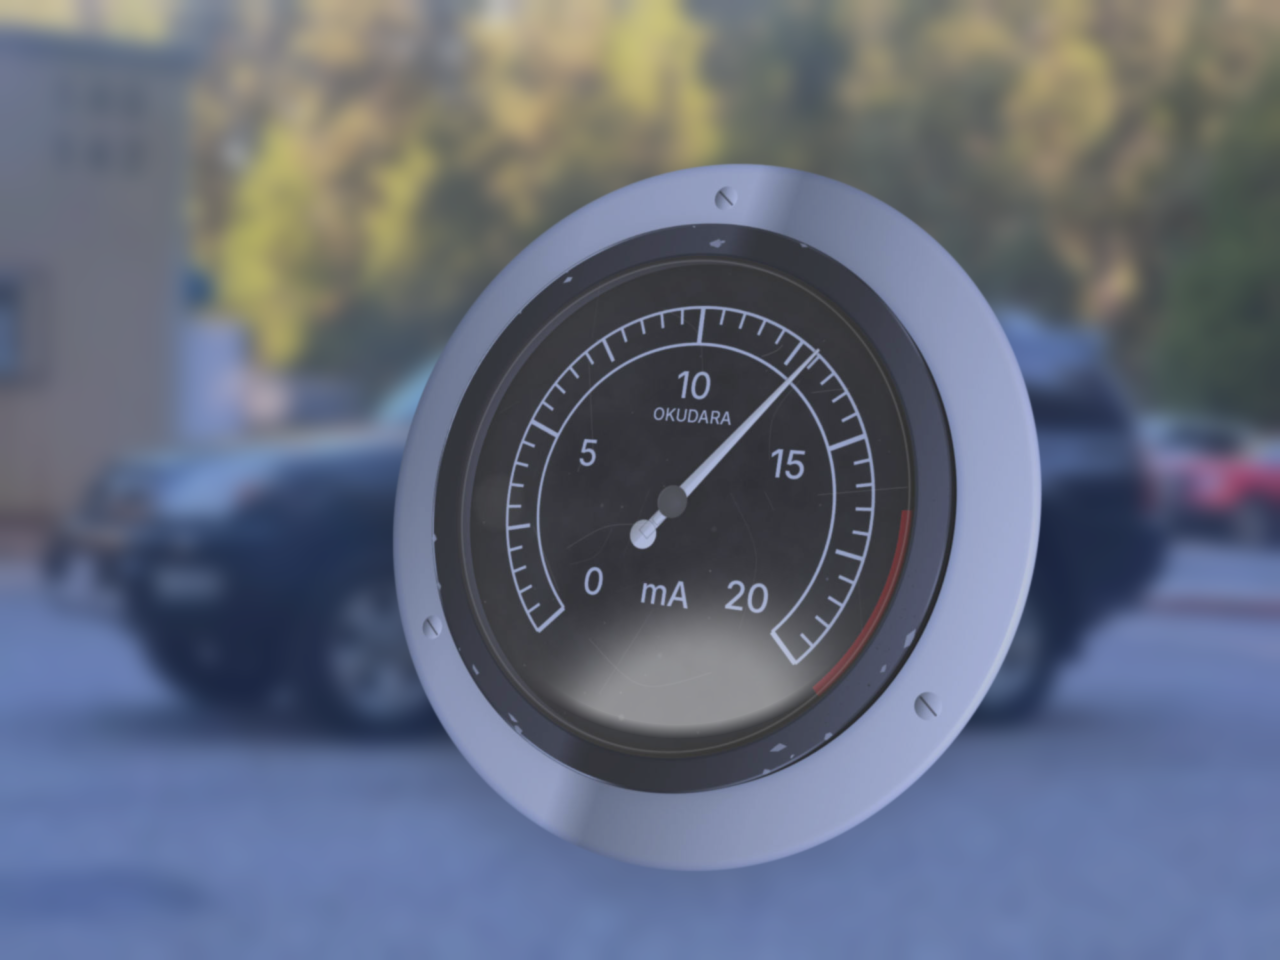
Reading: 13 mA
